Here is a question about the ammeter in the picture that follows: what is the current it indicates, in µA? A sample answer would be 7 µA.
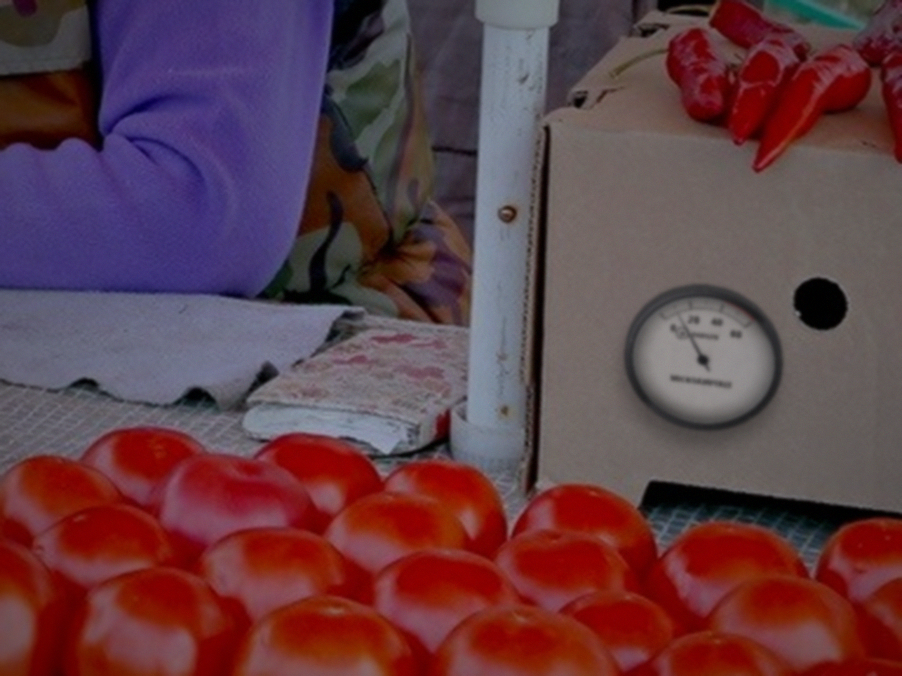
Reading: 10 µA
